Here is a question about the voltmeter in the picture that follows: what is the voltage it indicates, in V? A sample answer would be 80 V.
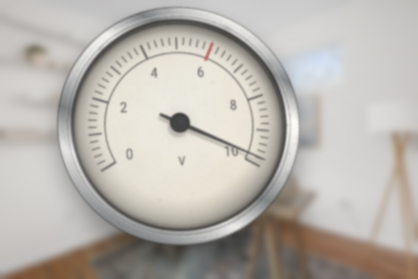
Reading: 9.8 V
